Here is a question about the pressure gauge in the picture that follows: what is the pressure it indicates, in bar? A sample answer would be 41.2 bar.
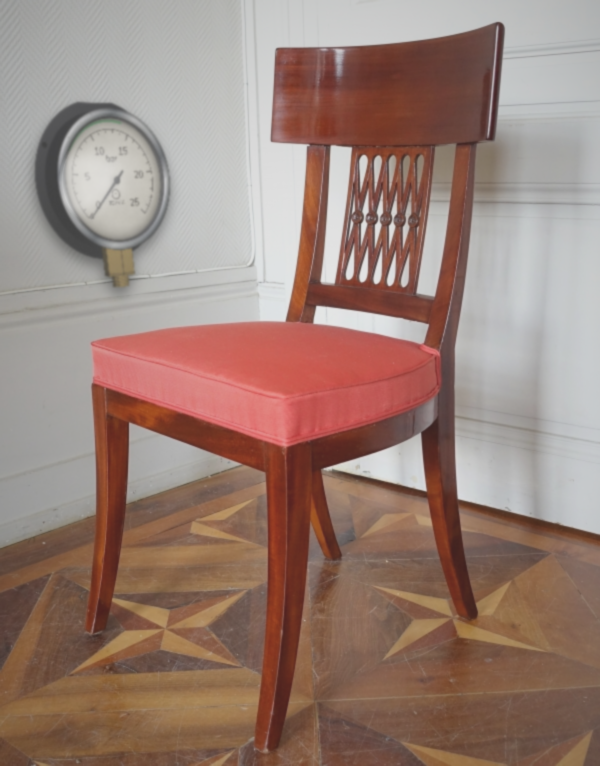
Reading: 0 bar
